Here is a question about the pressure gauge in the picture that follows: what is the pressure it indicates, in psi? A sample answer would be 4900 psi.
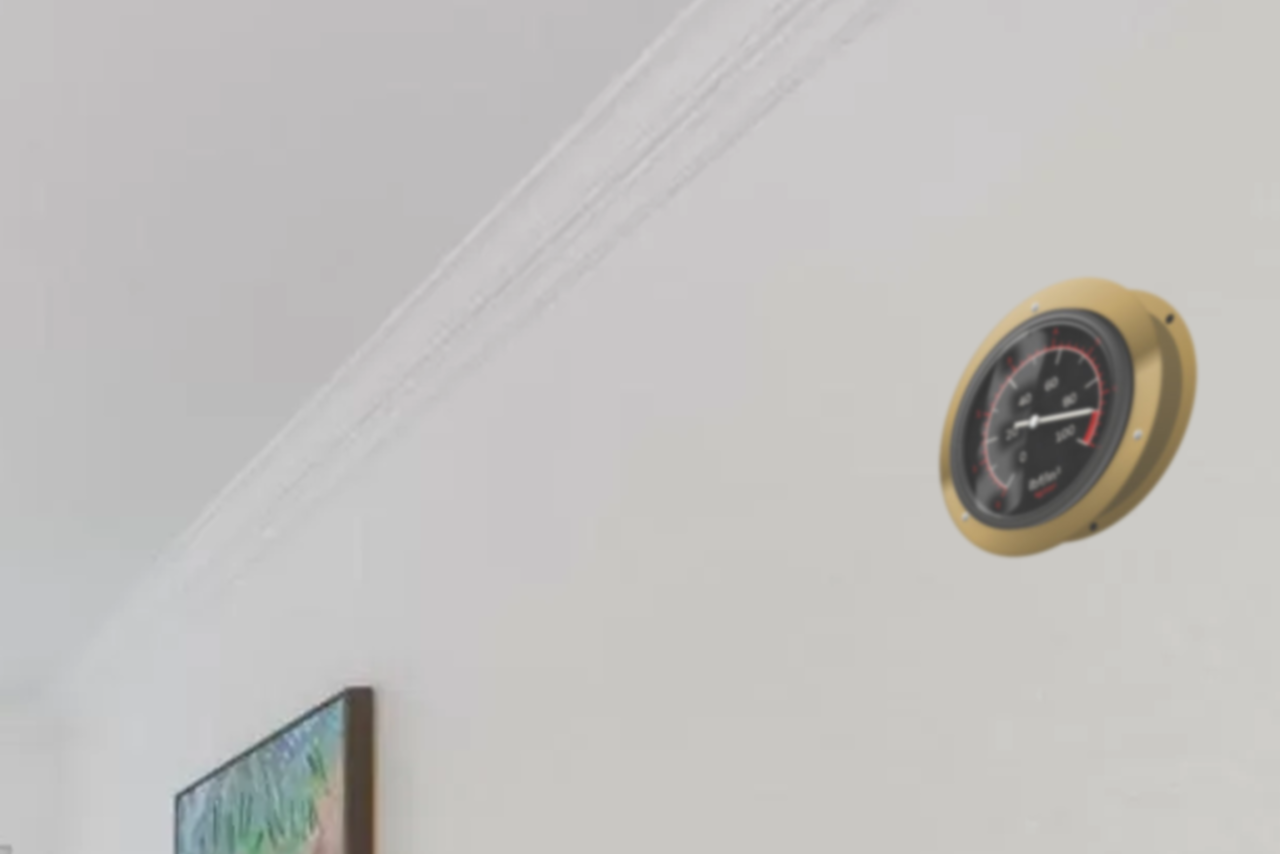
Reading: 90 psi
